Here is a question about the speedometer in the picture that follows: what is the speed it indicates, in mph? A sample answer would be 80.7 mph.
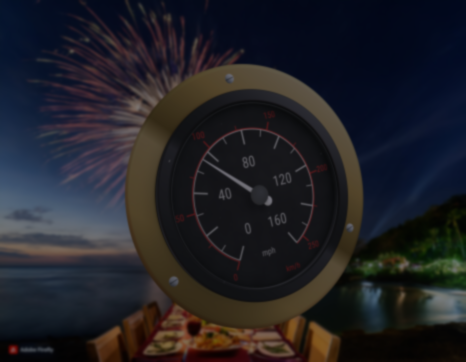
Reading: 55 mph
